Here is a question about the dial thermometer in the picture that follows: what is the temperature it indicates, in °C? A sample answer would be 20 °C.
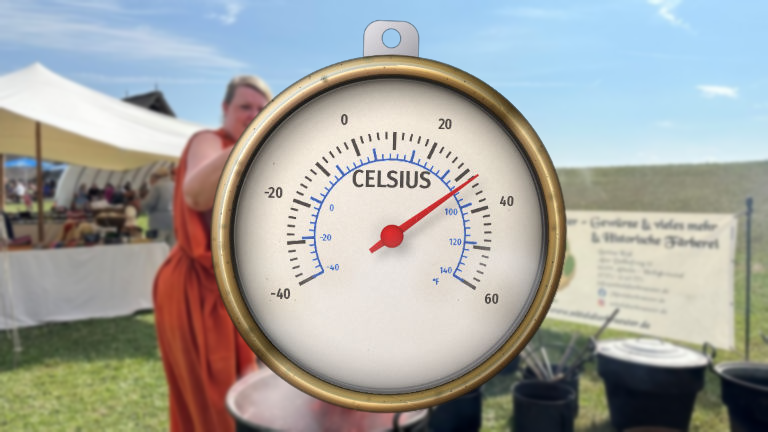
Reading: 32 °C
